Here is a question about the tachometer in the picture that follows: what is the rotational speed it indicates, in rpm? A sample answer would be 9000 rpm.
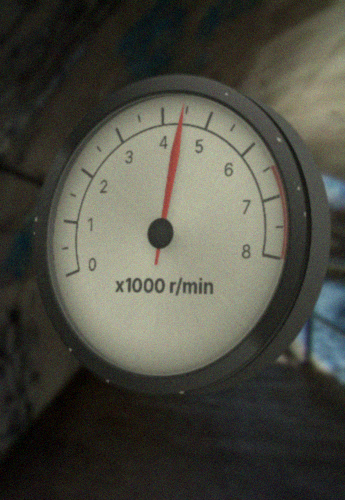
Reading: 4500 rpm
